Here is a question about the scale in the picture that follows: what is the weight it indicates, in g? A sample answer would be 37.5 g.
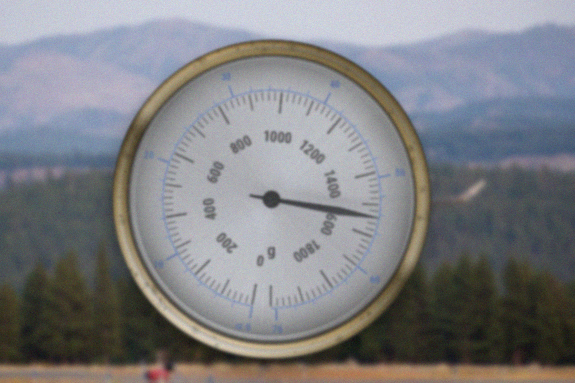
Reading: 1540 g
